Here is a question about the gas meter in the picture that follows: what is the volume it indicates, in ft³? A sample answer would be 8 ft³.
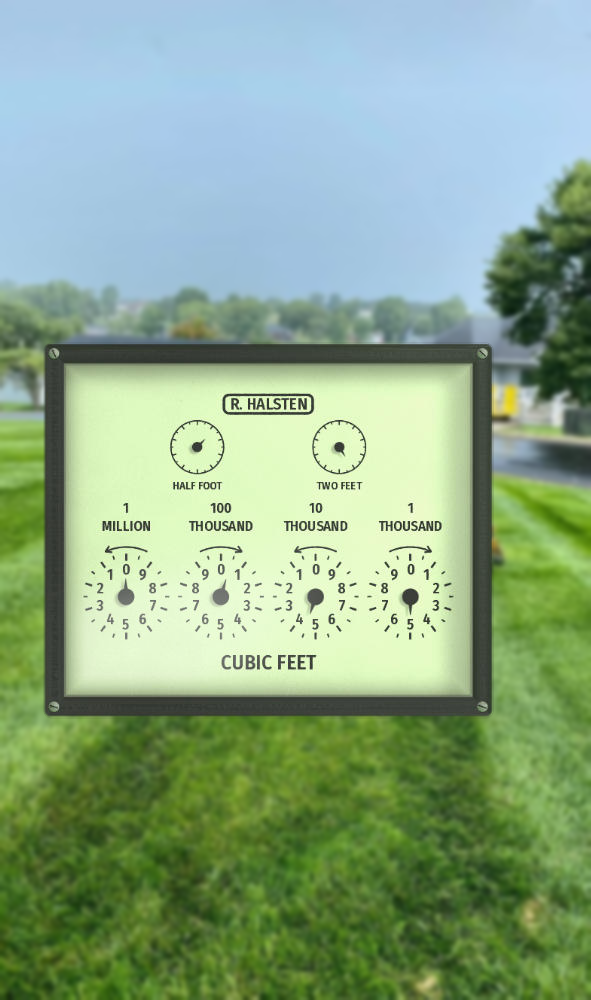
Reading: 4500 ft³
